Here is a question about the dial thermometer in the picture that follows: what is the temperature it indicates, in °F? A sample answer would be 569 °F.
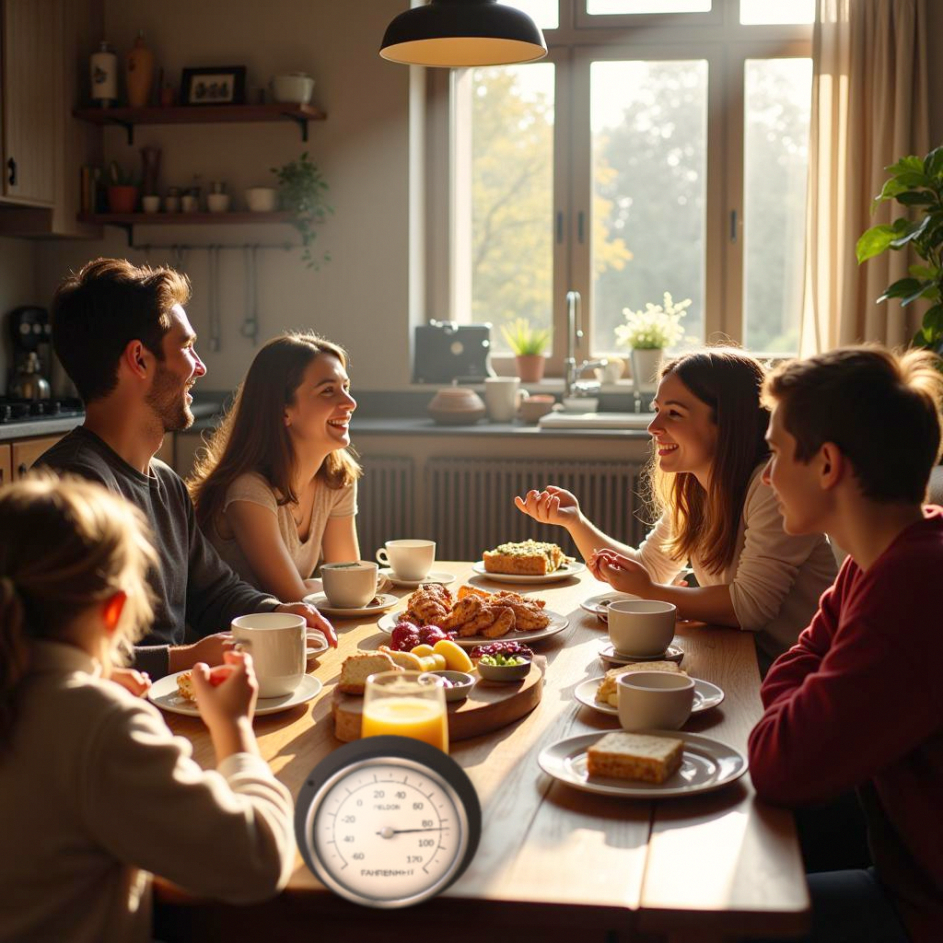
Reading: 85 °F
